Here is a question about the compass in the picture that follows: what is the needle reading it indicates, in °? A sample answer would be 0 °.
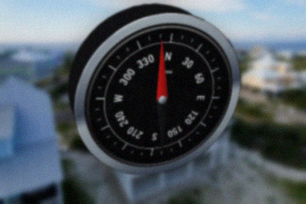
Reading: 350 °
